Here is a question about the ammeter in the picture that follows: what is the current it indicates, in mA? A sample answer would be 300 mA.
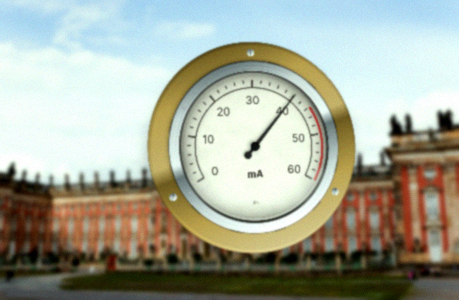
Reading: 40 mA
